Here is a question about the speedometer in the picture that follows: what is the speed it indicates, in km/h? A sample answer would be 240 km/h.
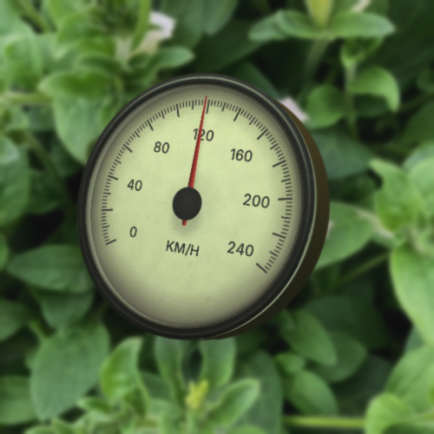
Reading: 120 km/h
